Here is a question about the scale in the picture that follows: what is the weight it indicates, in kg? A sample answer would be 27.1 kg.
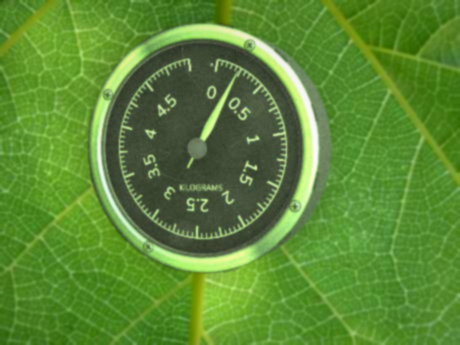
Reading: 0.25 kg
